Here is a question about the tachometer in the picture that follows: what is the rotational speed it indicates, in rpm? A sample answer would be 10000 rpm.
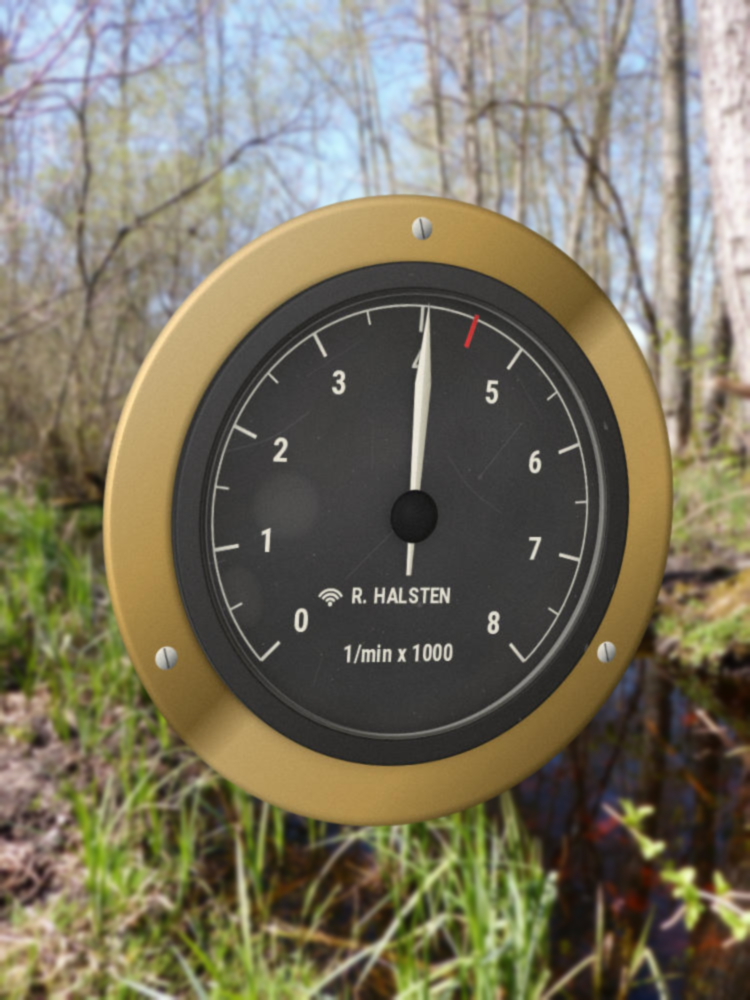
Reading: 4000 rpm
